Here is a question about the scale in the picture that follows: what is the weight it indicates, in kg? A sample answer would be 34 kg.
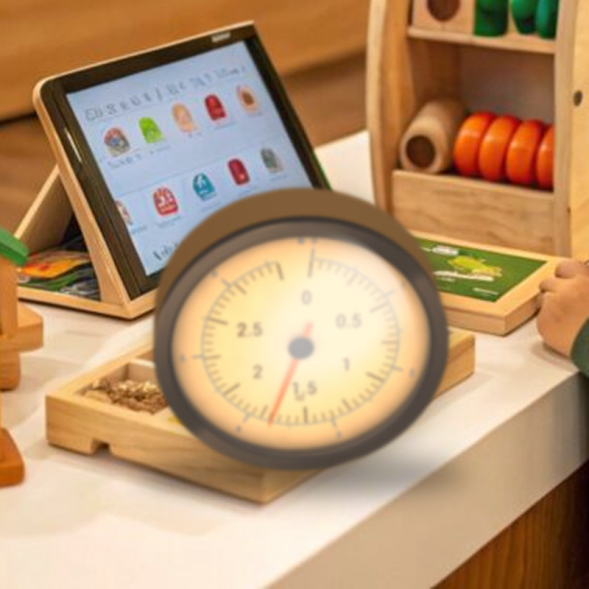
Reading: 1.7 kg
